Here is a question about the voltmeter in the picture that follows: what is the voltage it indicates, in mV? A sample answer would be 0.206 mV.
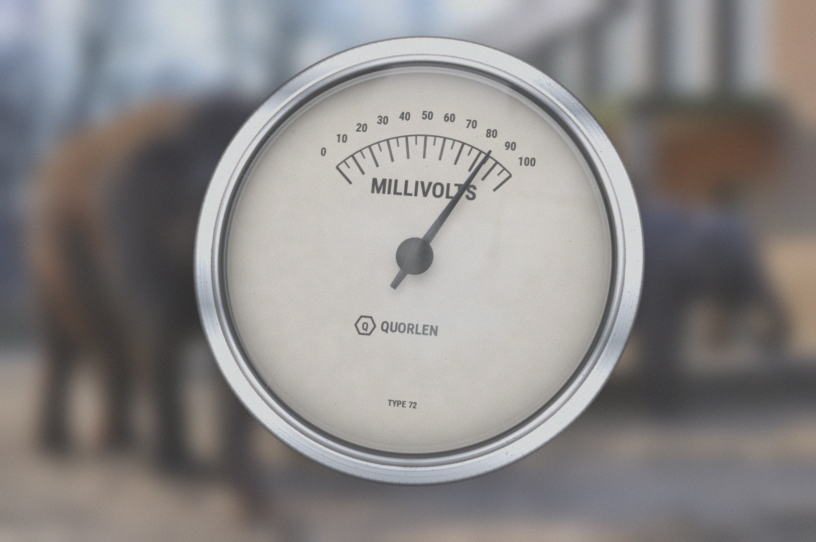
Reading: 85 mV
